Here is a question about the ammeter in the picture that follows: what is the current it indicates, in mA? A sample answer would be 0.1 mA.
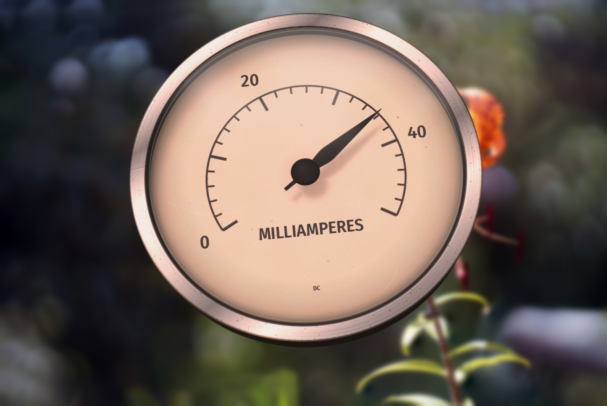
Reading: 36 mA
